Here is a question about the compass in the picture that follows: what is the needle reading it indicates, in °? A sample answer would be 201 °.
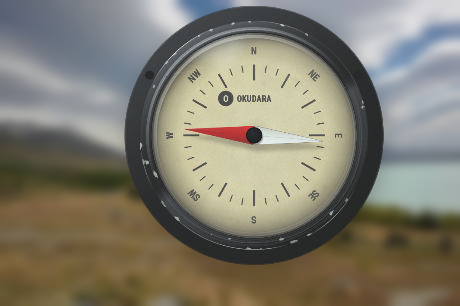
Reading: 275 °
